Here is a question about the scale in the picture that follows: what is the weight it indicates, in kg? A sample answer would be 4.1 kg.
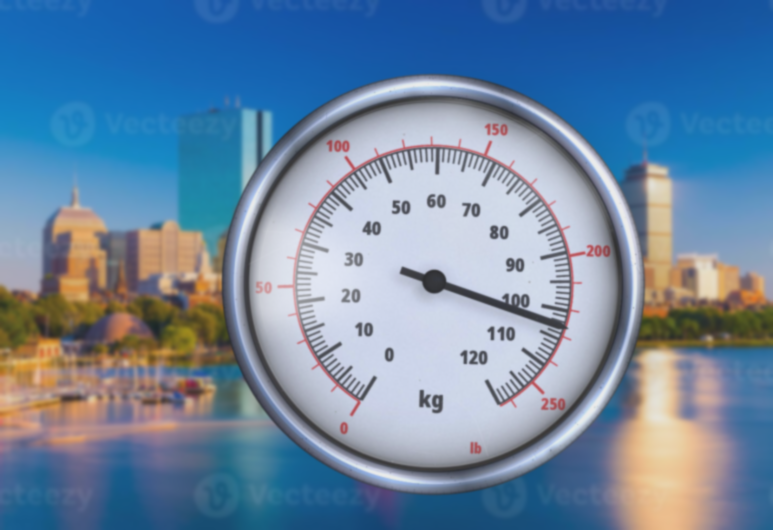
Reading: 103 kg
